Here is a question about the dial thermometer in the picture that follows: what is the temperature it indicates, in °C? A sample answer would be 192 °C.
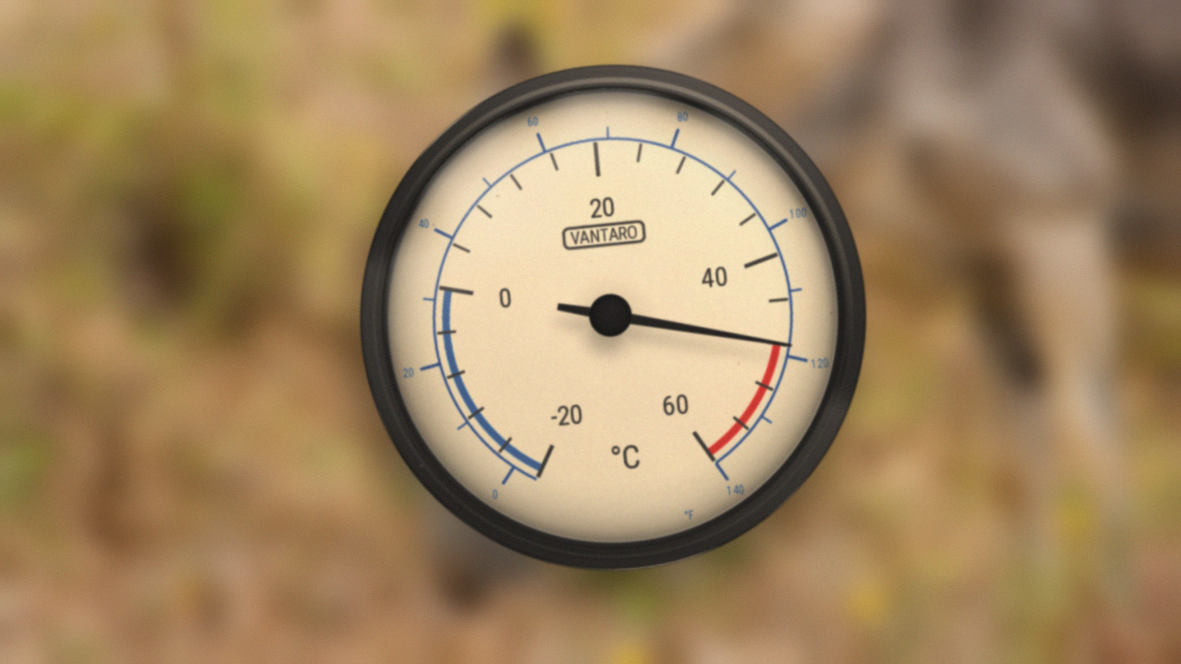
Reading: 48 °C
